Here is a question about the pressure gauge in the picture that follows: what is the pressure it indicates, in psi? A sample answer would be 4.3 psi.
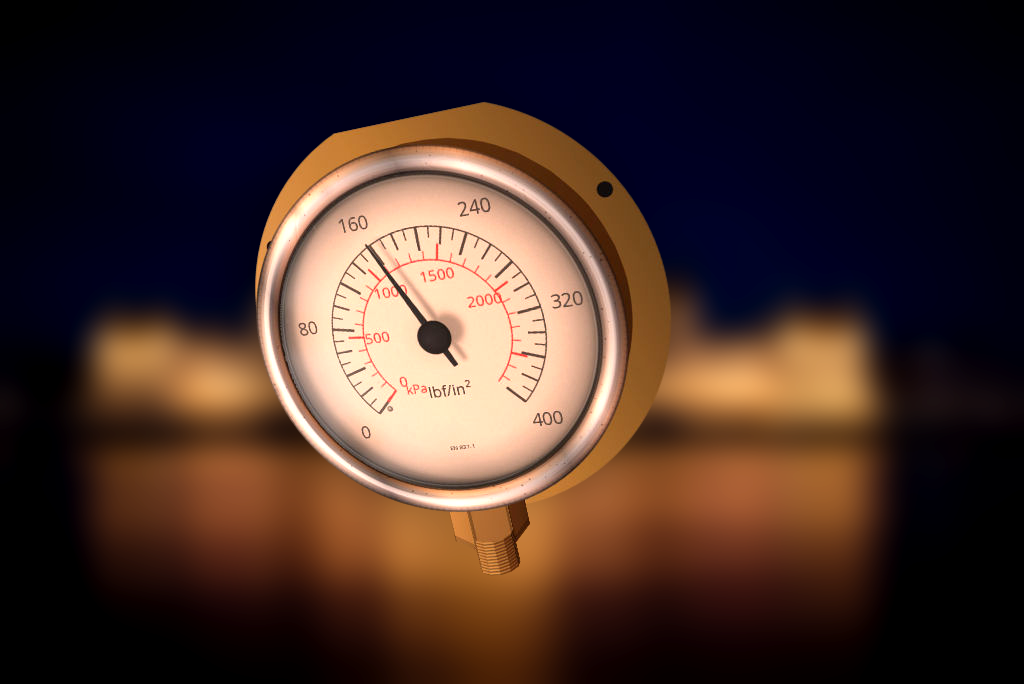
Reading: 160 psi
